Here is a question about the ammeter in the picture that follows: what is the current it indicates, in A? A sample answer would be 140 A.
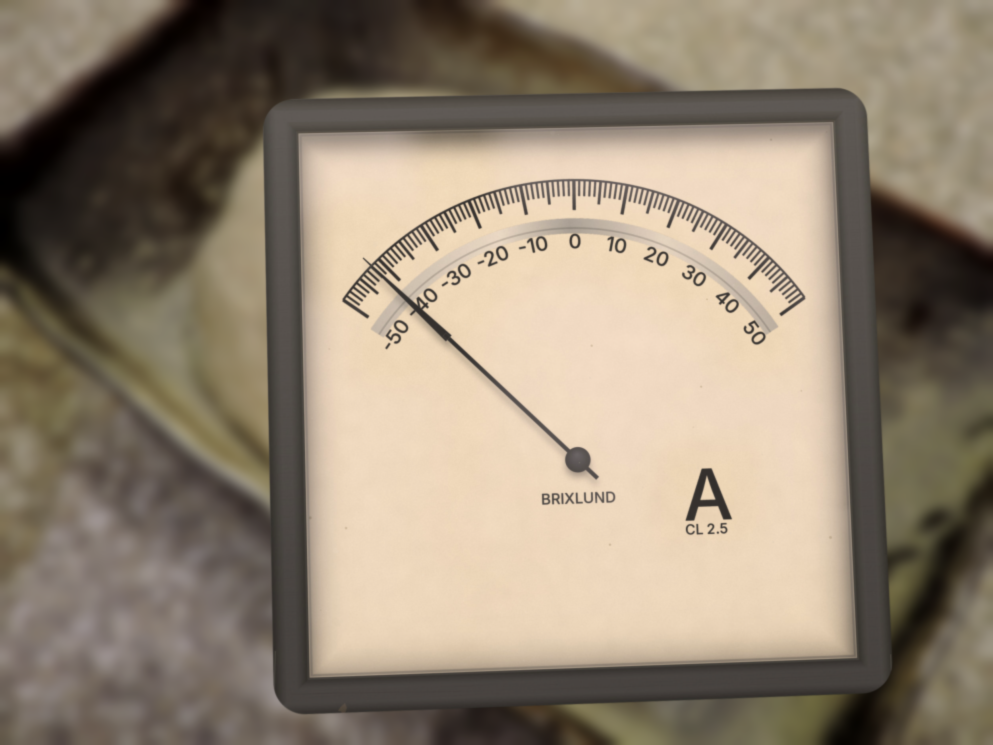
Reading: -42 A
